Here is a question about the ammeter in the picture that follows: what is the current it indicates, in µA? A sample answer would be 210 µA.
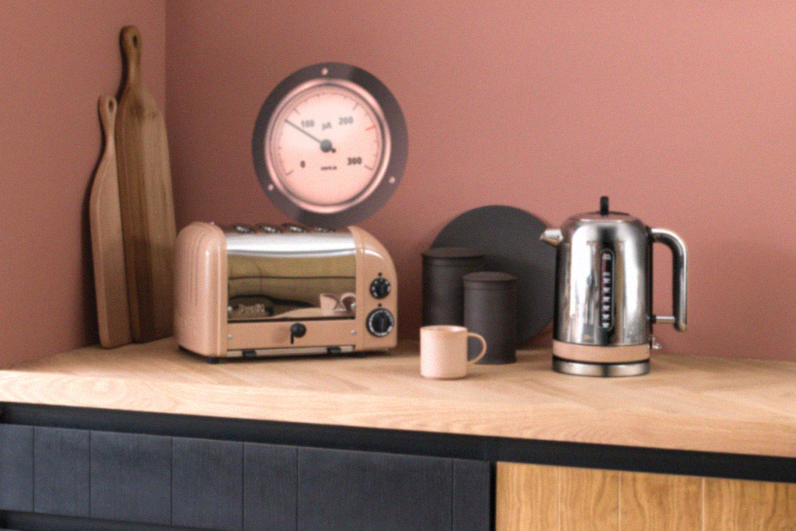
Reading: 80 µA
